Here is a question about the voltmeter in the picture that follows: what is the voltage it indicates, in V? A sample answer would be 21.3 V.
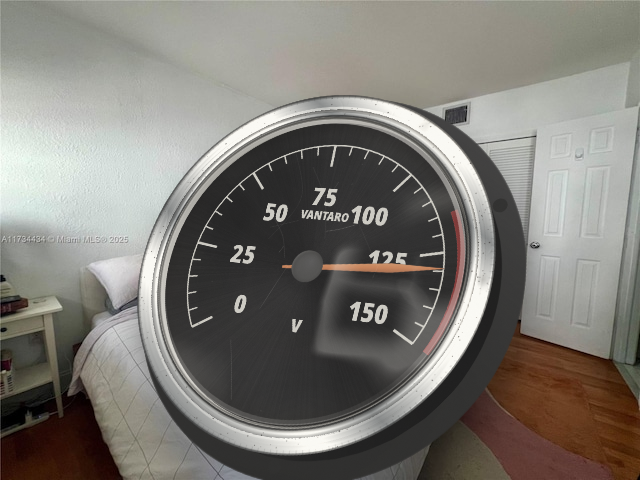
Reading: 130 V
